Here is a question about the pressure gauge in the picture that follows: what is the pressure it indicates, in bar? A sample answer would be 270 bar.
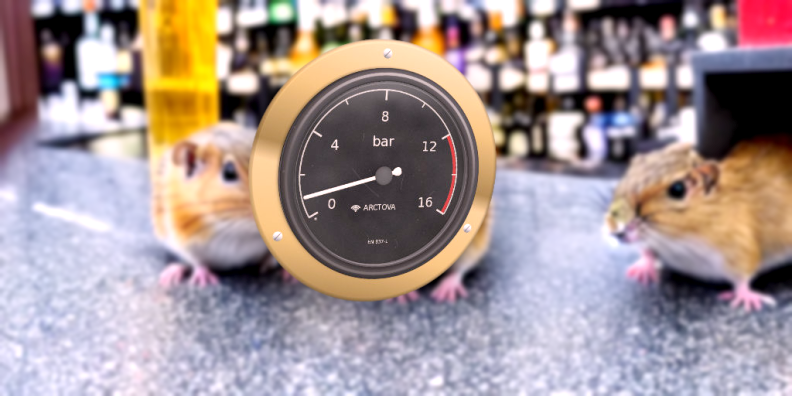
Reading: 1 bar
